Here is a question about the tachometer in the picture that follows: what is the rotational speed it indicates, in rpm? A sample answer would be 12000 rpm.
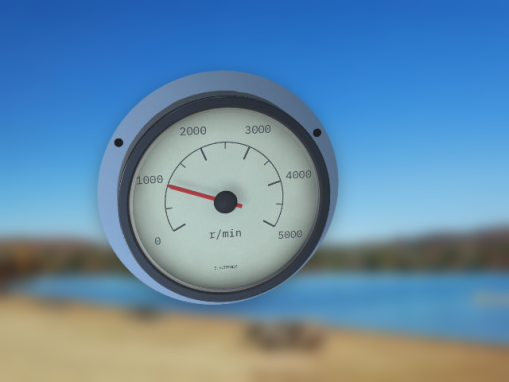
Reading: 1000 rpm
